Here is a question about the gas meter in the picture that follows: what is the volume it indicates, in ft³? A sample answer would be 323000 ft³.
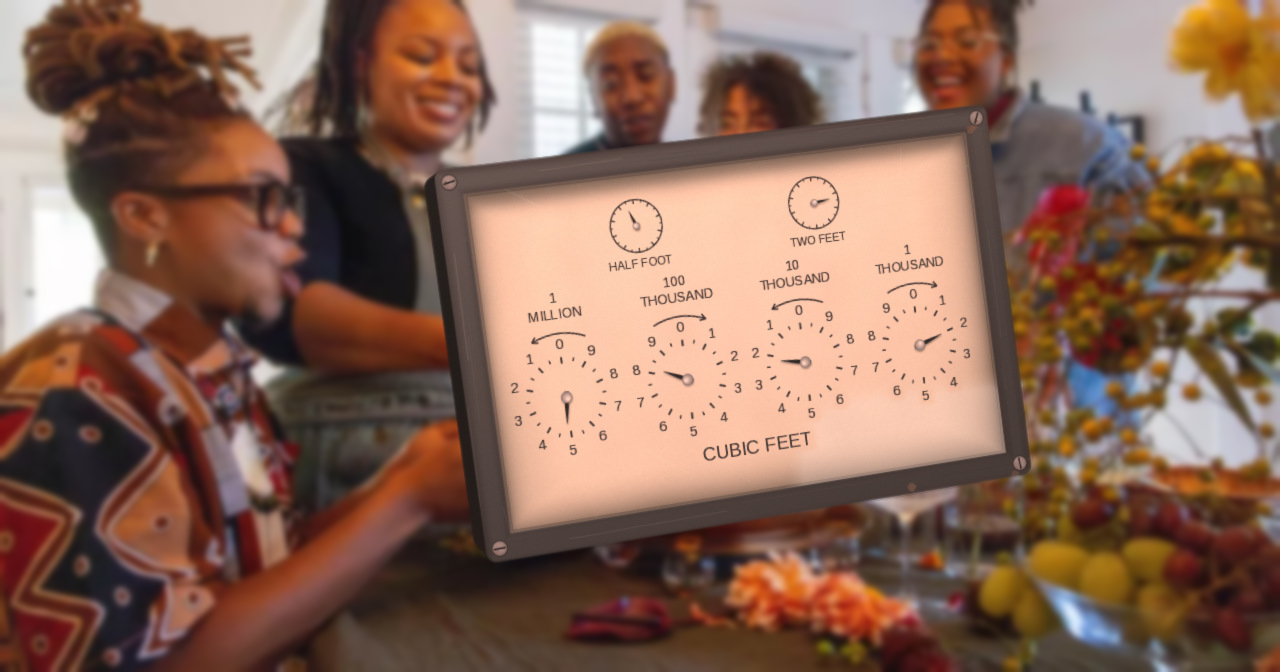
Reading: 482200 ft³
